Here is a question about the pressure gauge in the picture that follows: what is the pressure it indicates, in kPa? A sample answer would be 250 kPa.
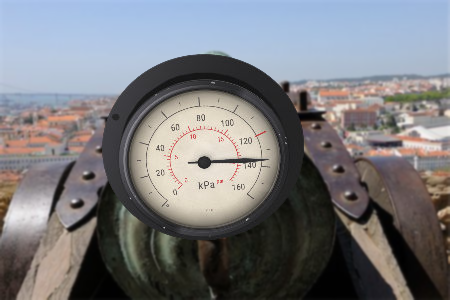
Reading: 135 kPa
